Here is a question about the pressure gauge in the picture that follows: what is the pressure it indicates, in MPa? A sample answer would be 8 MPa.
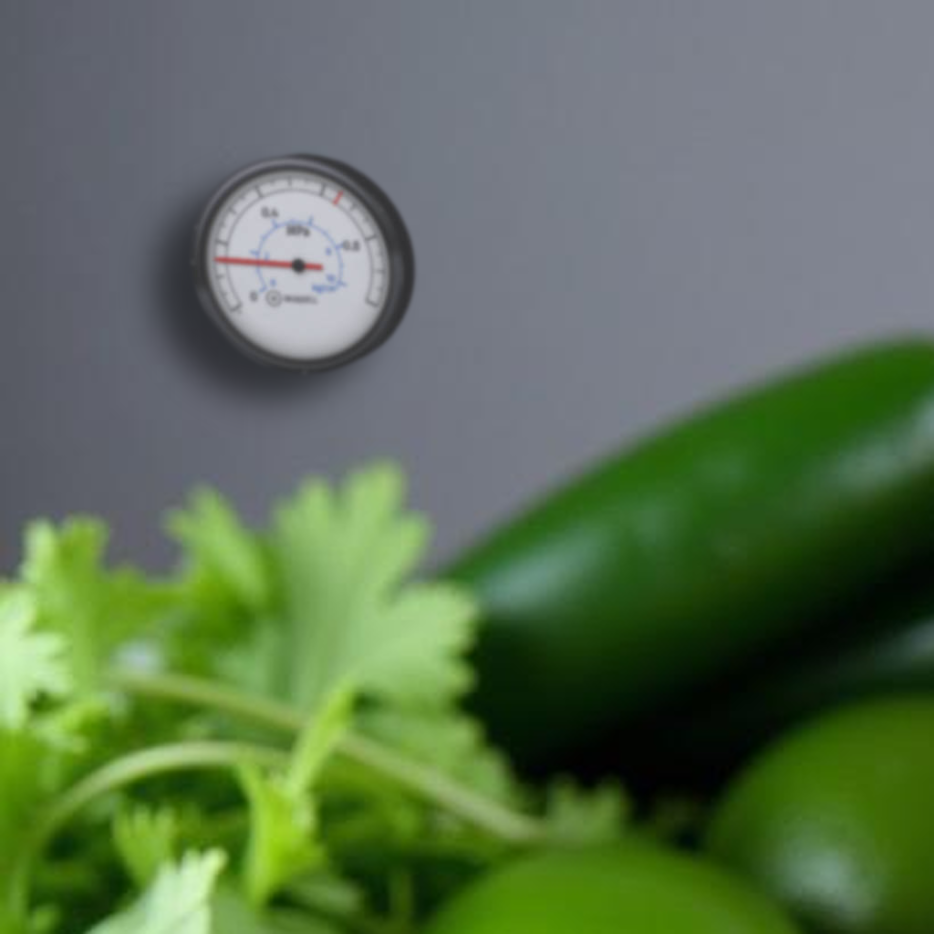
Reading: 0.15 MPa
